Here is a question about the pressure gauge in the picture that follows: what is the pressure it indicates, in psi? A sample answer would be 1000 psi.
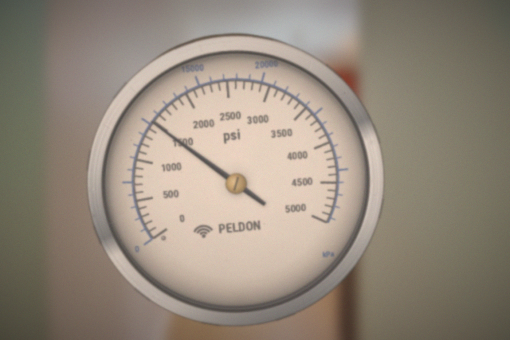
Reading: 1500 psi
